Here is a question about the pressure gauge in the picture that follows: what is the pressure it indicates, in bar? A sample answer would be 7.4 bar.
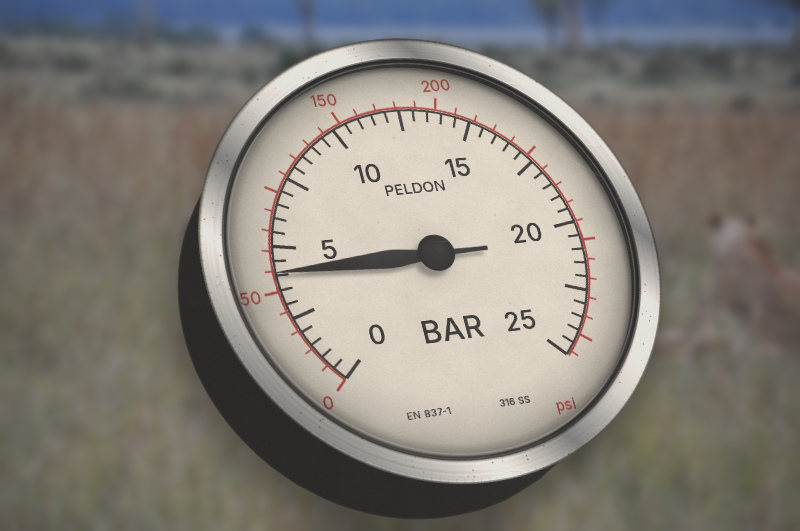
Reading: 4 bar
